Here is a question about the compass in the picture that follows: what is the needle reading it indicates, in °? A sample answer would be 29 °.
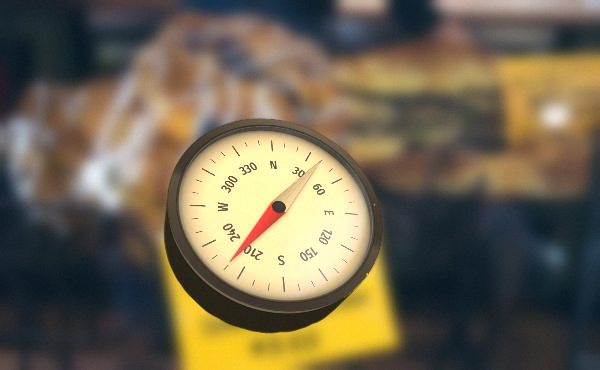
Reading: 220 °
